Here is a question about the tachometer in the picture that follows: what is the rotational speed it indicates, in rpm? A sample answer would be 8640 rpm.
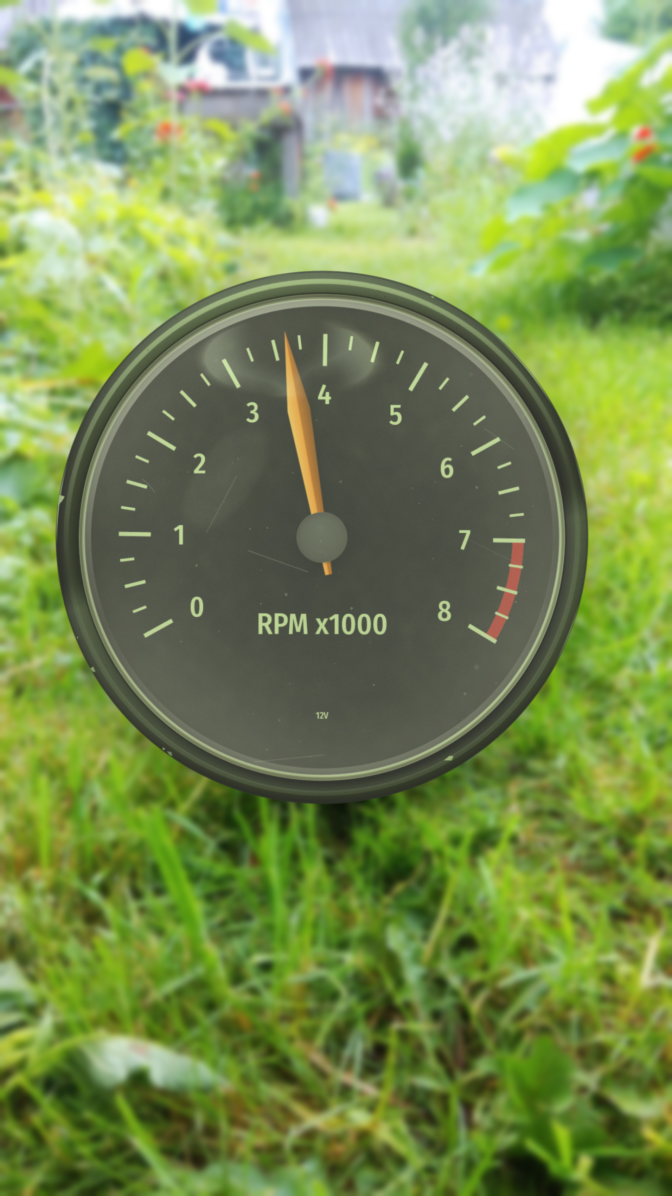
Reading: 3625 rpm
